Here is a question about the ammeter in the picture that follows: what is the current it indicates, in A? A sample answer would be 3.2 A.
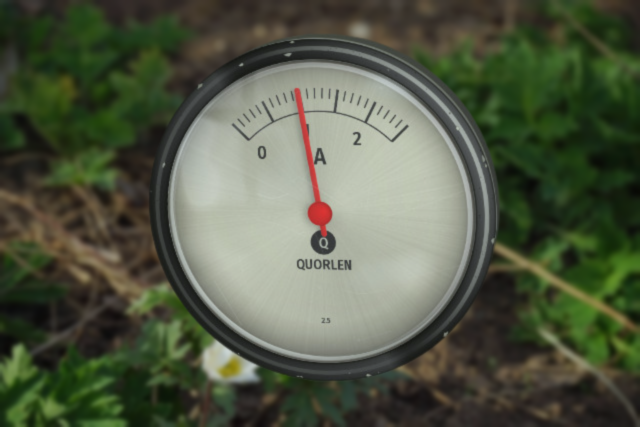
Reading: 1 A
